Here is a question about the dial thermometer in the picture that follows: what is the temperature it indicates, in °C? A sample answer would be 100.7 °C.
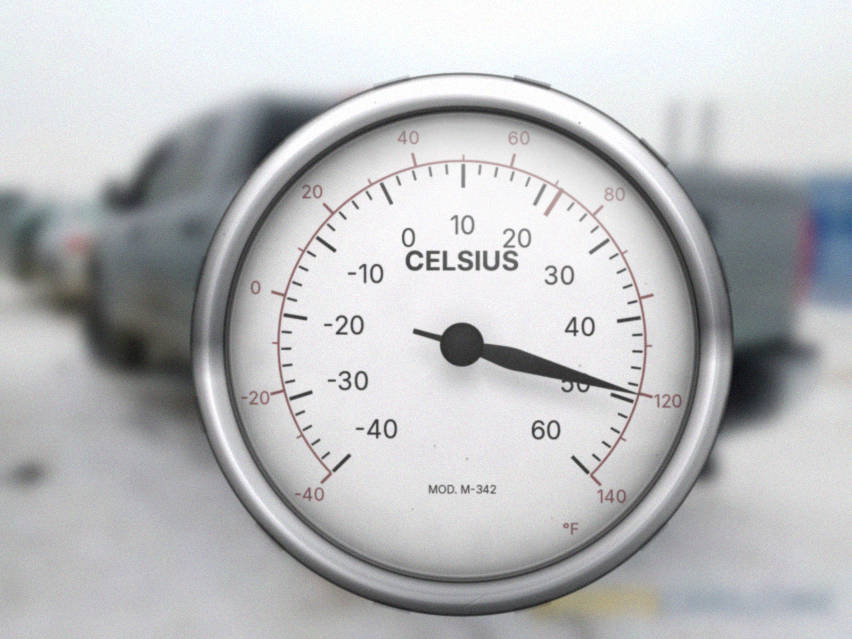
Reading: 49 °C
